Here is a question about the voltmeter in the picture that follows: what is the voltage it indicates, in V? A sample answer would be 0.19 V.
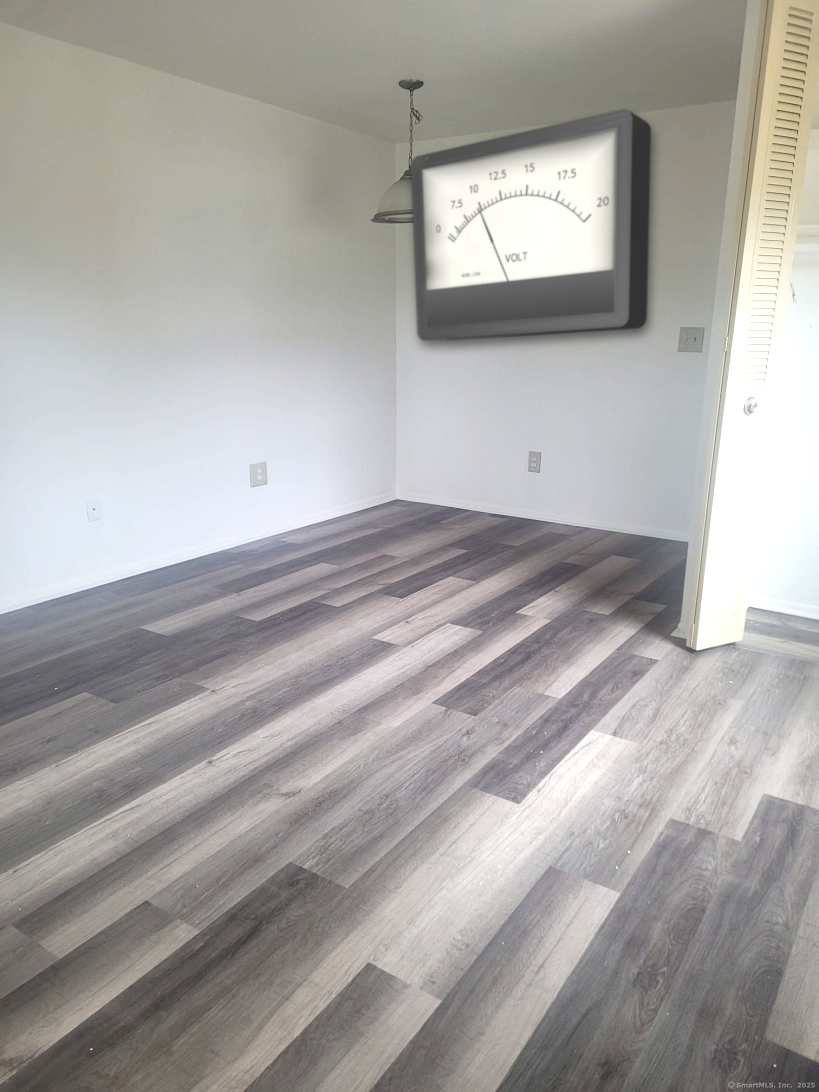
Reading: 10 V
